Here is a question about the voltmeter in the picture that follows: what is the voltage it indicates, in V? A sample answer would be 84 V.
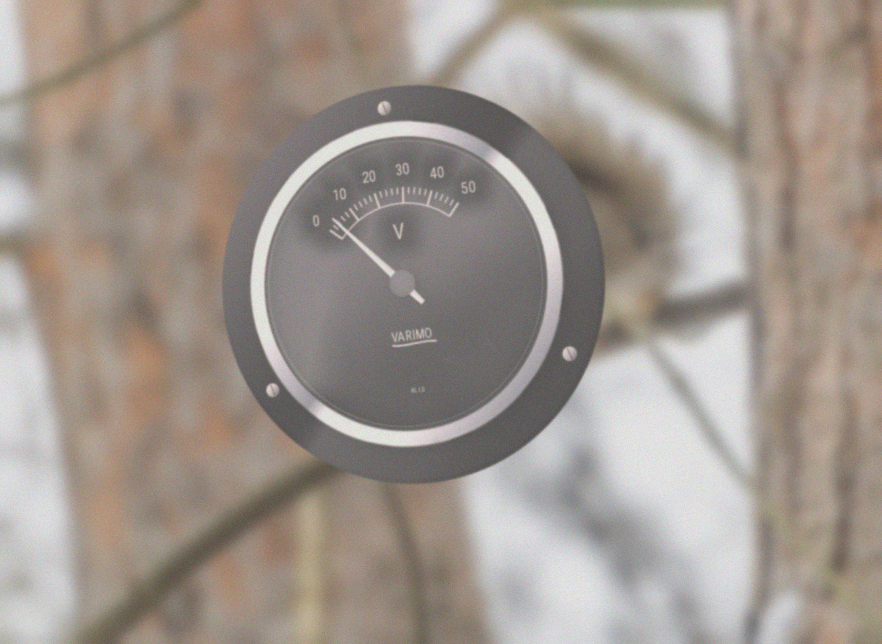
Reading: 4 V
